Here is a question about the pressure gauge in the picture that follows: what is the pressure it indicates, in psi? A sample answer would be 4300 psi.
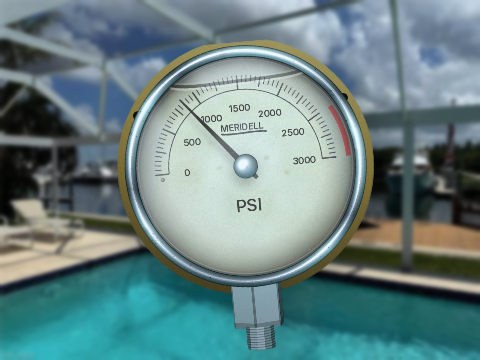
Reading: 850 psi
